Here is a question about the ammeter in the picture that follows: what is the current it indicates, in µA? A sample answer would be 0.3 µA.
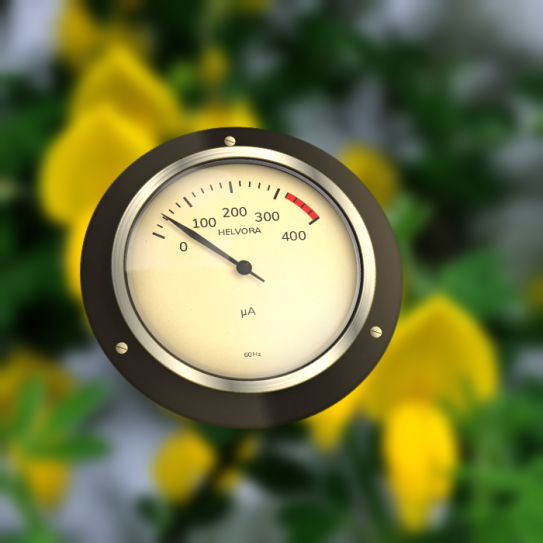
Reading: 40 µA
